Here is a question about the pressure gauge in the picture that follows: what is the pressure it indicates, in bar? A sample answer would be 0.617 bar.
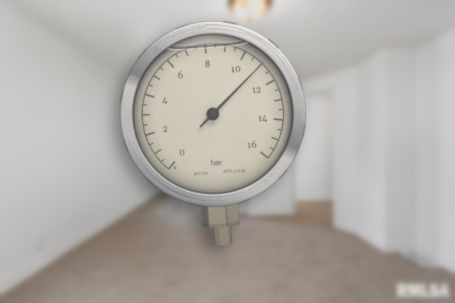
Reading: 11 bar
